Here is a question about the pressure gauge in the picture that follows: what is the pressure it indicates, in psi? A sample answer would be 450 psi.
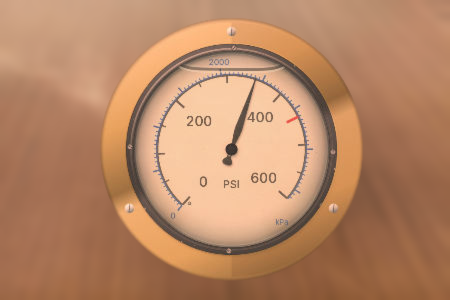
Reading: 350 psi
